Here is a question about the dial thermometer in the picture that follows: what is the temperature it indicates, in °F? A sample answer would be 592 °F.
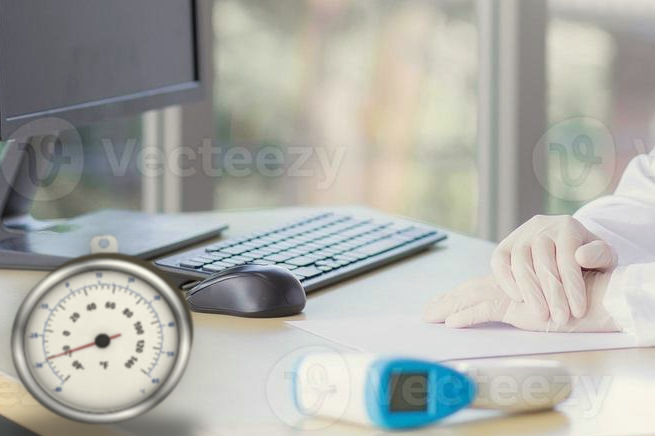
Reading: -20 °F
